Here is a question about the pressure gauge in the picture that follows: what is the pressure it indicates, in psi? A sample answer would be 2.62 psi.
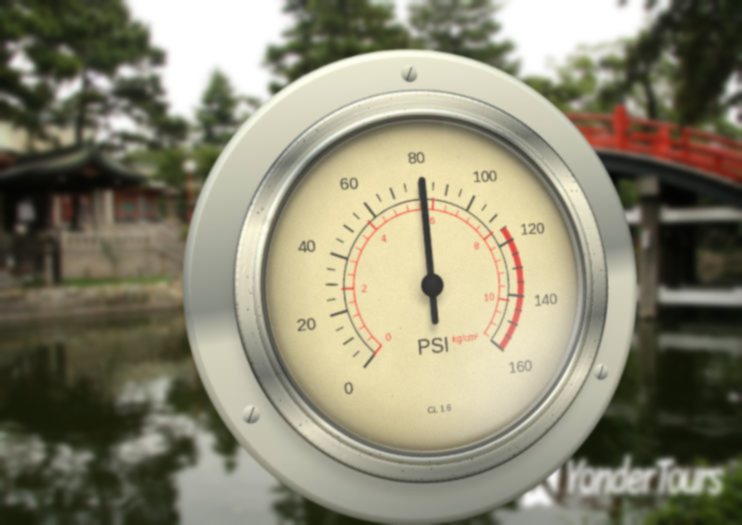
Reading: 80 psi
